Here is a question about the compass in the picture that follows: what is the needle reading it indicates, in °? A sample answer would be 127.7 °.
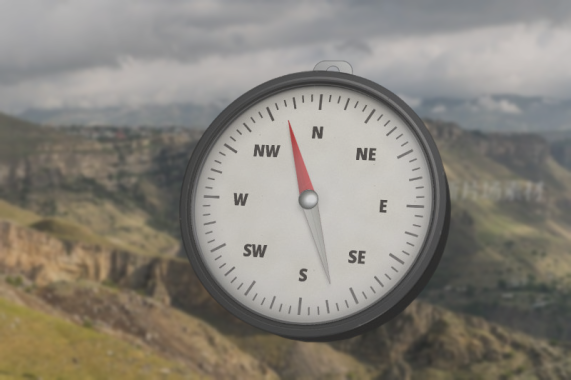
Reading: 340 °
